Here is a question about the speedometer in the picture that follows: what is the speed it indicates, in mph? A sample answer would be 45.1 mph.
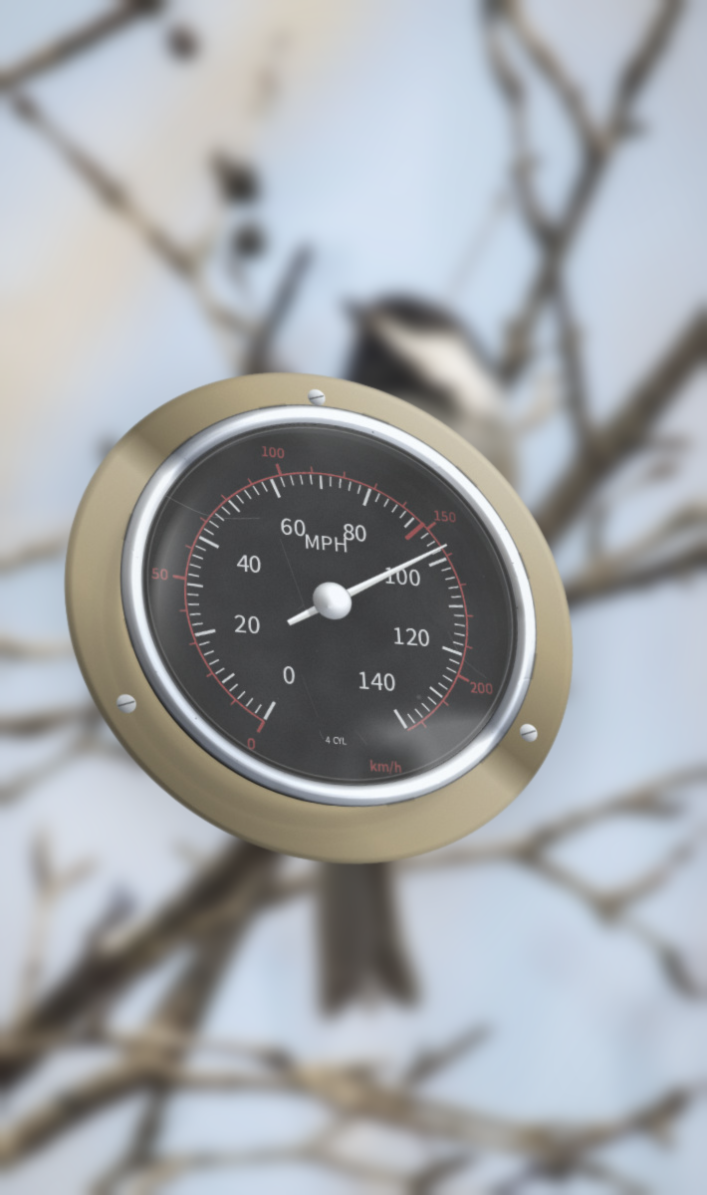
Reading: 98 mph
